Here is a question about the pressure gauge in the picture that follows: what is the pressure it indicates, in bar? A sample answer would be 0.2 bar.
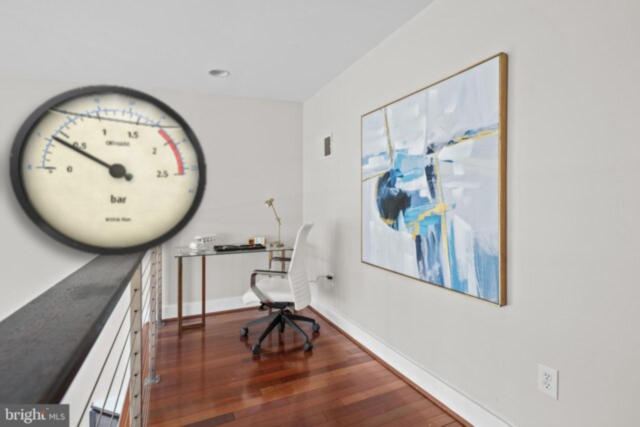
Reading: 0.4 bar
